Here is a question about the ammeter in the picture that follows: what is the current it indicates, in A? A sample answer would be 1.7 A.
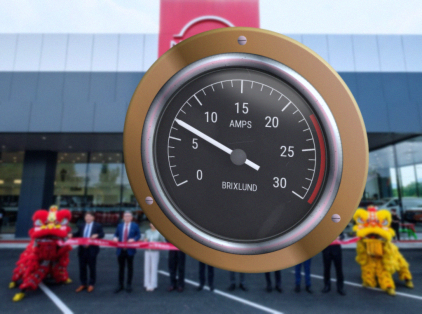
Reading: 7 A
